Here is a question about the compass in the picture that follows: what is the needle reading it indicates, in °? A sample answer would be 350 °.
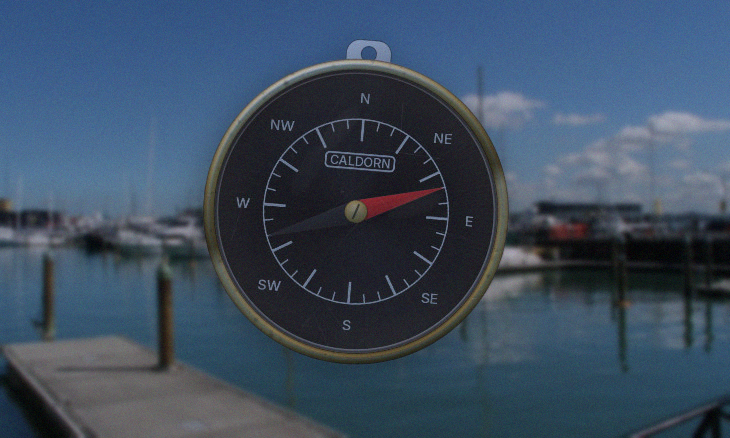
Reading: 70 °
